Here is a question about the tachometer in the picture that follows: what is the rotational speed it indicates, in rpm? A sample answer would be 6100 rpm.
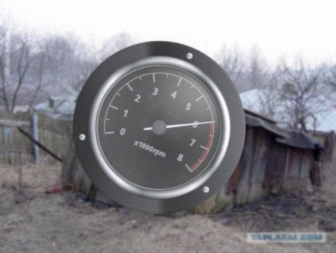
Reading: 6000 rpm
